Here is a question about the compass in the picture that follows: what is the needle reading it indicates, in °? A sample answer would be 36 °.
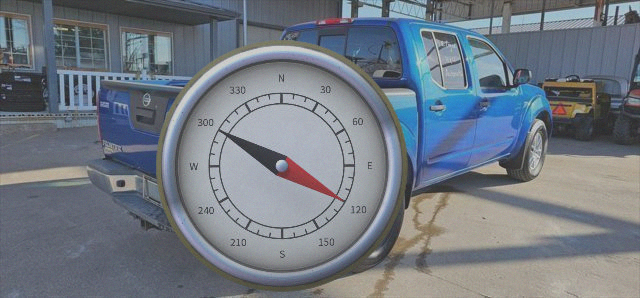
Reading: 120 °
